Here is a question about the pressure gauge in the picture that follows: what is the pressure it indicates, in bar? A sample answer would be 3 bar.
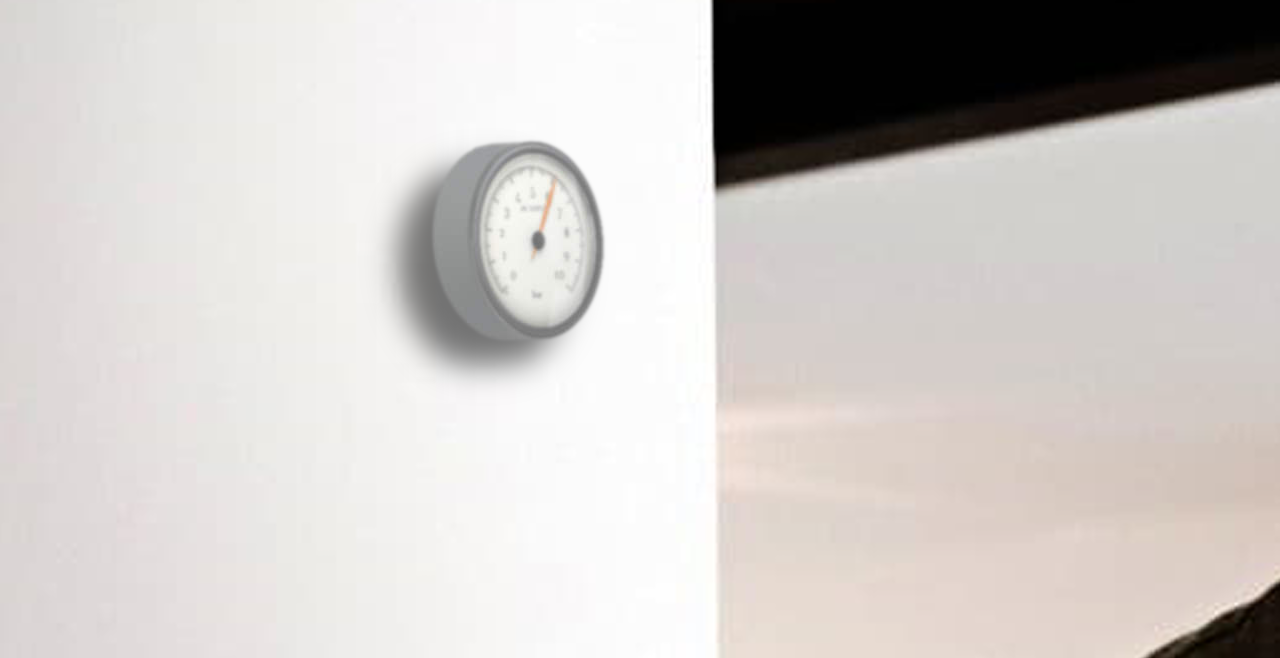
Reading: 6 bar
